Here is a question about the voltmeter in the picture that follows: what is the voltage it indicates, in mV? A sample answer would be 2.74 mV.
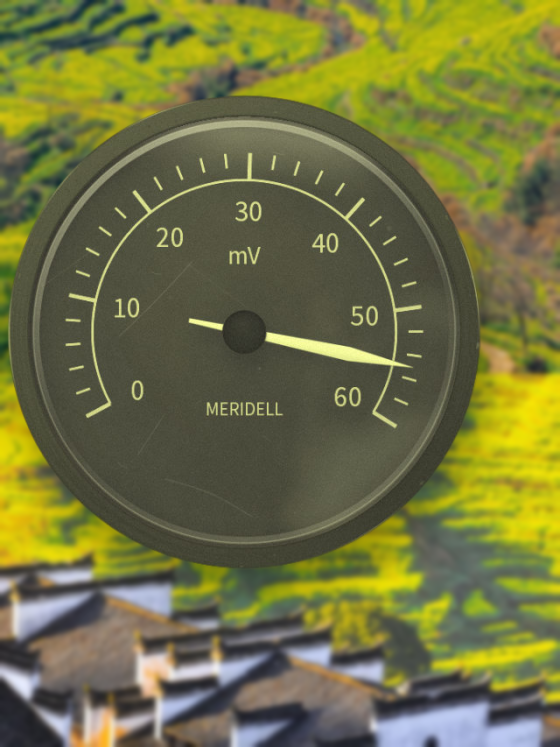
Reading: 55 mV
